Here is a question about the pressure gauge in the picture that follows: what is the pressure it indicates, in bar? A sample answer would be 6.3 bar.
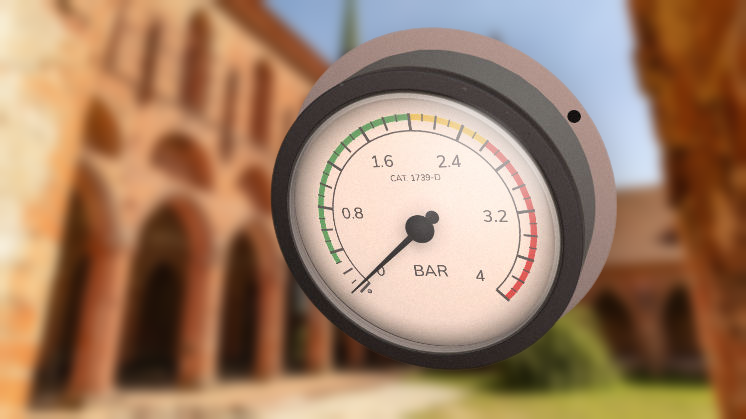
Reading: 0.05 bar
